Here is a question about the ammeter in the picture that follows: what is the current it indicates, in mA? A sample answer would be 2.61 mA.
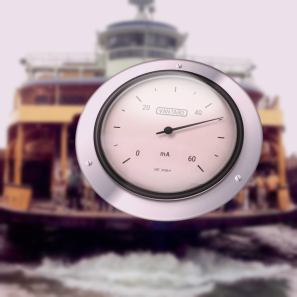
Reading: 45 mA
